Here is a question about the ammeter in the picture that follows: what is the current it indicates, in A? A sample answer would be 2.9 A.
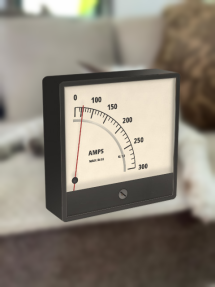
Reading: 50 A
